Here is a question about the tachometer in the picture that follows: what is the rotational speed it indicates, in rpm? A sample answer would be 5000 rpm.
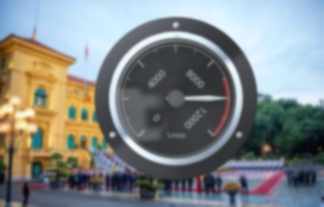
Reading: 10000 rpm
